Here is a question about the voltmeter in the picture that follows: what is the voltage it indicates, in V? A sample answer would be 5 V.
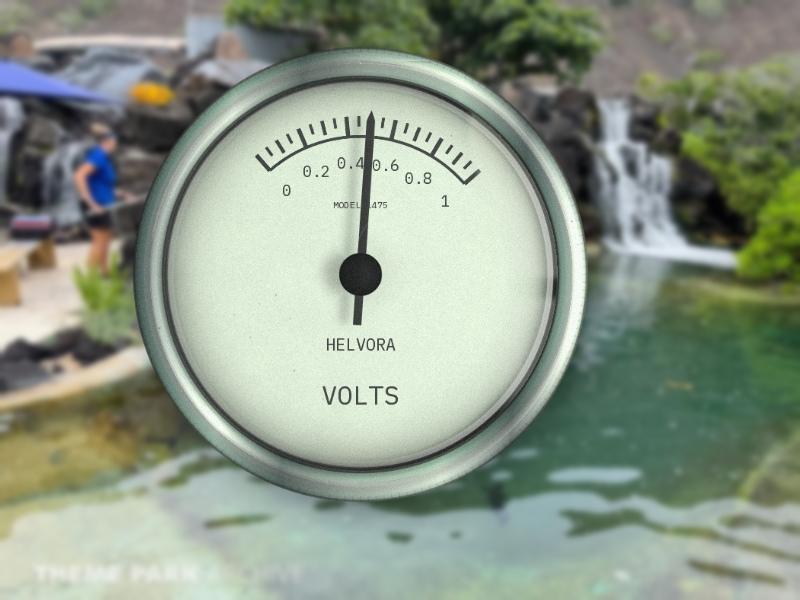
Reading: 0.5 V
